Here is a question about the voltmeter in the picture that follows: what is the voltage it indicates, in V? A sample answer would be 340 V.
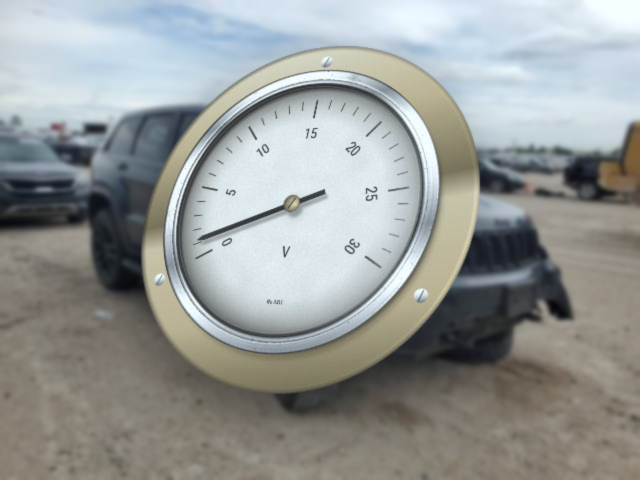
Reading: 1 V
